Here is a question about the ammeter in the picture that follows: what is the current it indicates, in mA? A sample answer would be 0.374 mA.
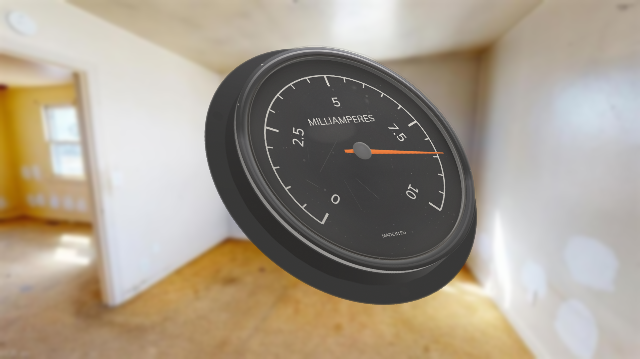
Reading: 8.5 mA
